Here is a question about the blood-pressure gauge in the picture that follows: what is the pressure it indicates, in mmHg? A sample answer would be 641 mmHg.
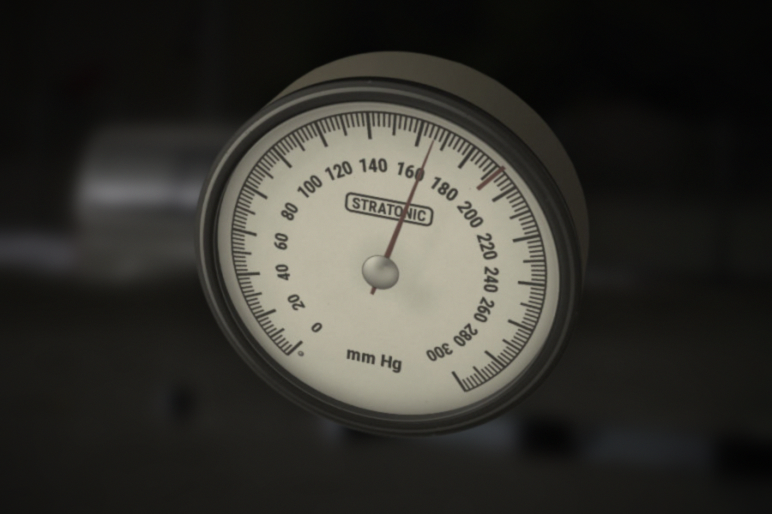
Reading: 166 mmHg
